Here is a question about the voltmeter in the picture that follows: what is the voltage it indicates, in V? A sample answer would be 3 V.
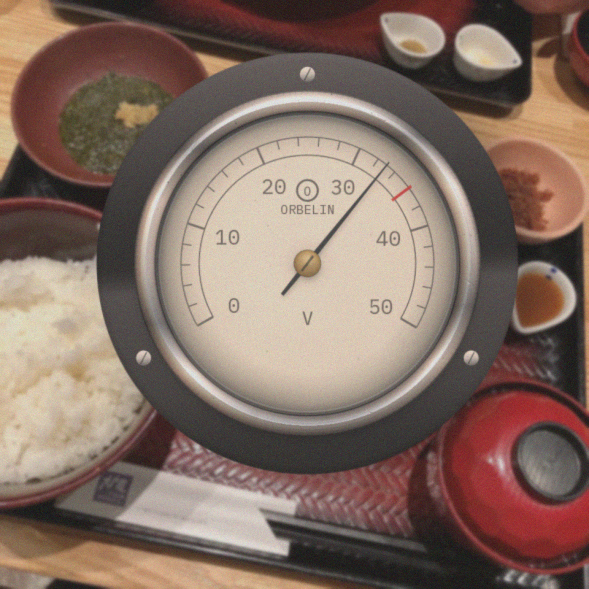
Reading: 33 V
